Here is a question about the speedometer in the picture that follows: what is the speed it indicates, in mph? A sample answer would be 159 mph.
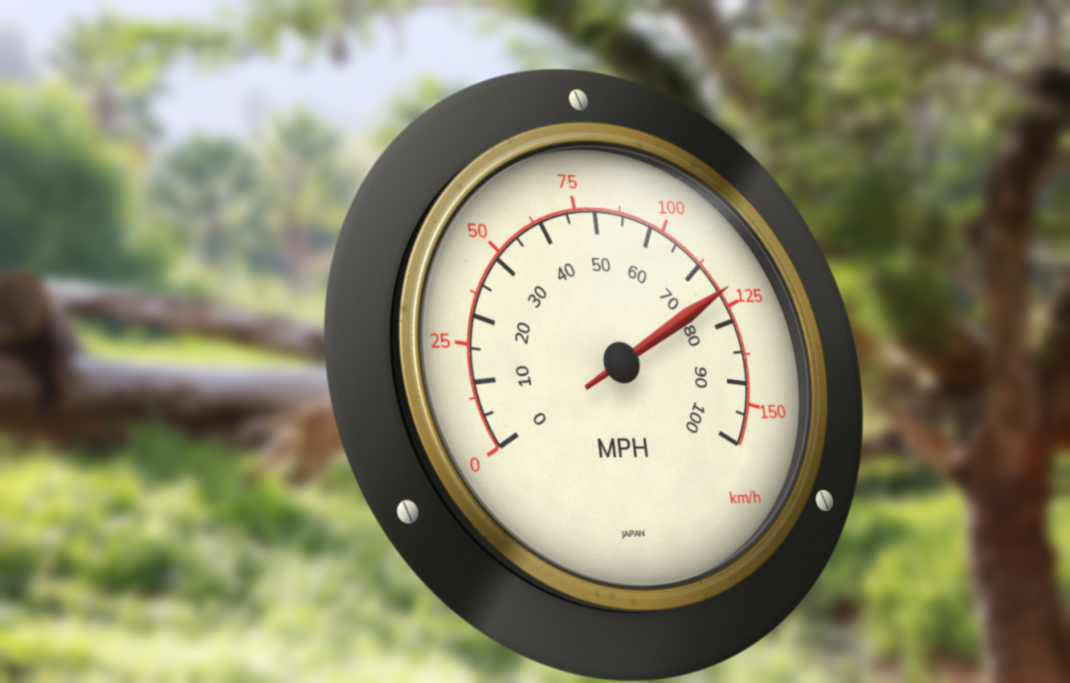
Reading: 75 mph
